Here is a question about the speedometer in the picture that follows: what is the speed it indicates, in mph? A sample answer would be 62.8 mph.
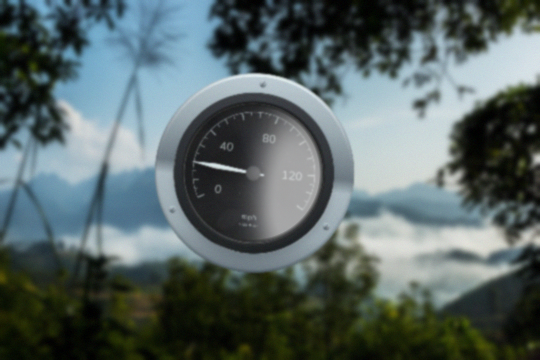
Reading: 20 mph
